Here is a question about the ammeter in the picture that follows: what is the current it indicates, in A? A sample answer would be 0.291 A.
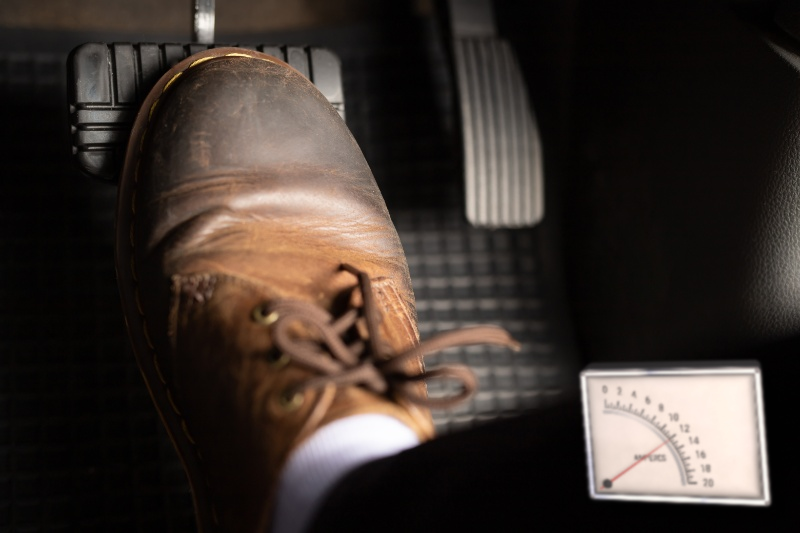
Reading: 12 A
